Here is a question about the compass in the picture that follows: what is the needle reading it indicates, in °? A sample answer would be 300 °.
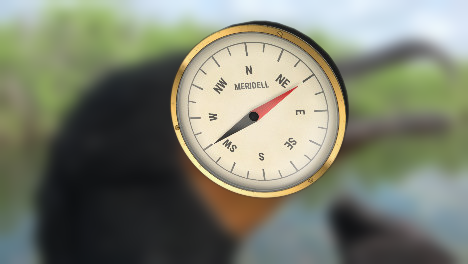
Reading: 60 °
